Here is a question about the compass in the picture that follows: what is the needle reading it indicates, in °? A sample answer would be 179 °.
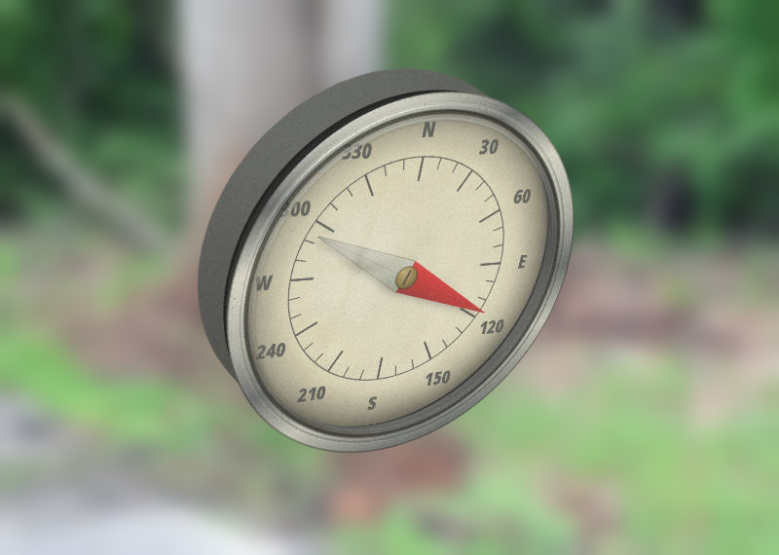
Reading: 115 °
